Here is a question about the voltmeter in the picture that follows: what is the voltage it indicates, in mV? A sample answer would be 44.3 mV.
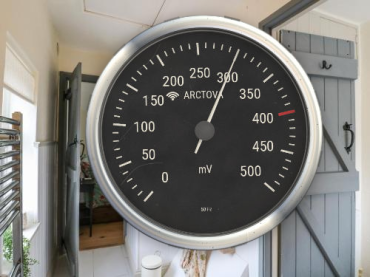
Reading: 300 mV
